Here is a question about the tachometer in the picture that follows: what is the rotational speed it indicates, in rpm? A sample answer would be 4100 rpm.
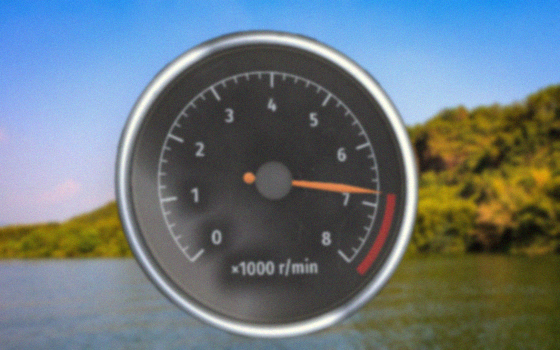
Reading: 6800 rpm
